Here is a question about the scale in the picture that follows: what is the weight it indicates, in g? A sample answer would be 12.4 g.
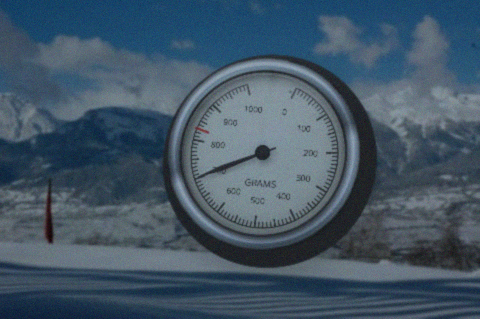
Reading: 700 g
